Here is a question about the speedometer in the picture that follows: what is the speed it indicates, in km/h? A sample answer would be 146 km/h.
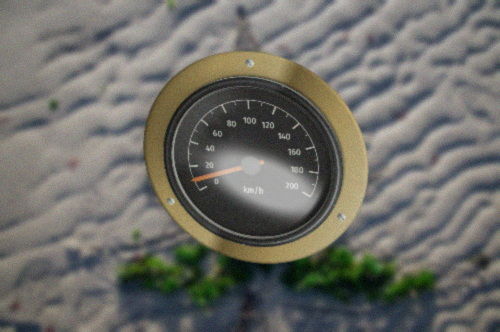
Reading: 10 km/h
